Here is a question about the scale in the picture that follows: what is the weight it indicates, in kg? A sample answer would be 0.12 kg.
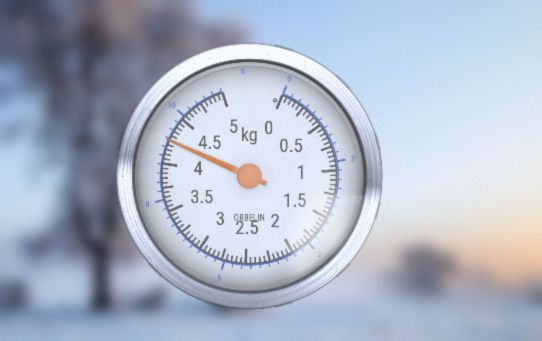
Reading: 4.25 kg
